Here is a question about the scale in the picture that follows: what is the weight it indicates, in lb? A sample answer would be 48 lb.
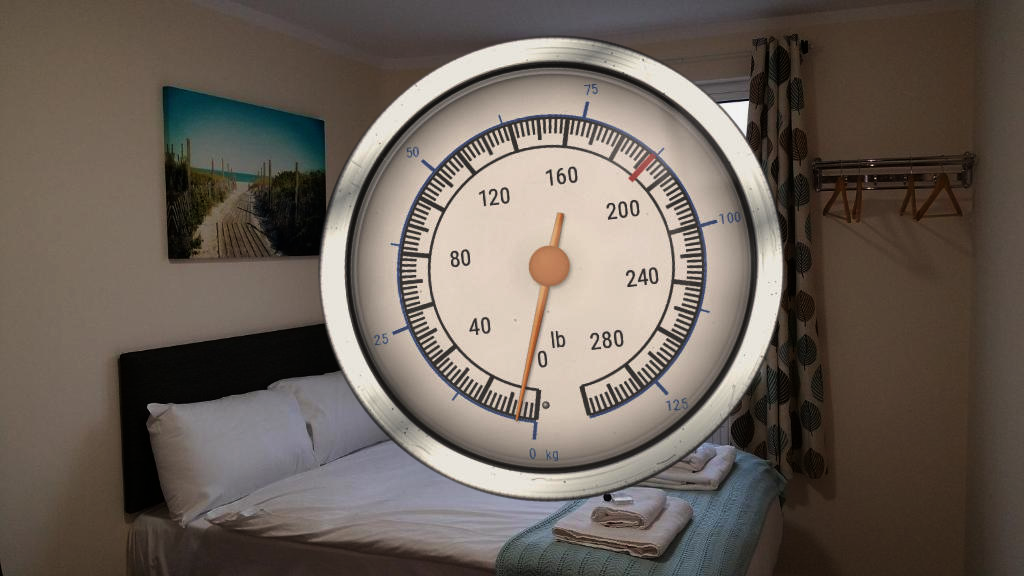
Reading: 6 lb
